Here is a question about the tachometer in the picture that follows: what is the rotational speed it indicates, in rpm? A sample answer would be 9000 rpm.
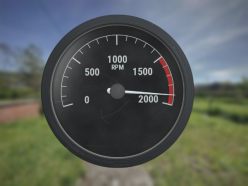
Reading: 1900 rpm
